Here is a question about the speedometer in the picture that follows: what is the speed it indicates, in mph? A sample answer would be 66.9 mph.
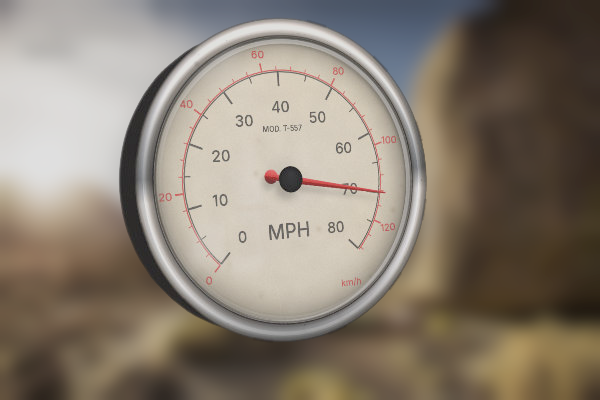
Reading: 70 mph
